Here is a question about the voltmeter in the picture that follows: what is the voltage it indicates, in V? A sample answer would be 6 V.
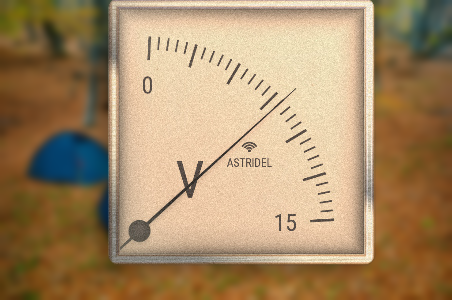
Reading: 8 V
